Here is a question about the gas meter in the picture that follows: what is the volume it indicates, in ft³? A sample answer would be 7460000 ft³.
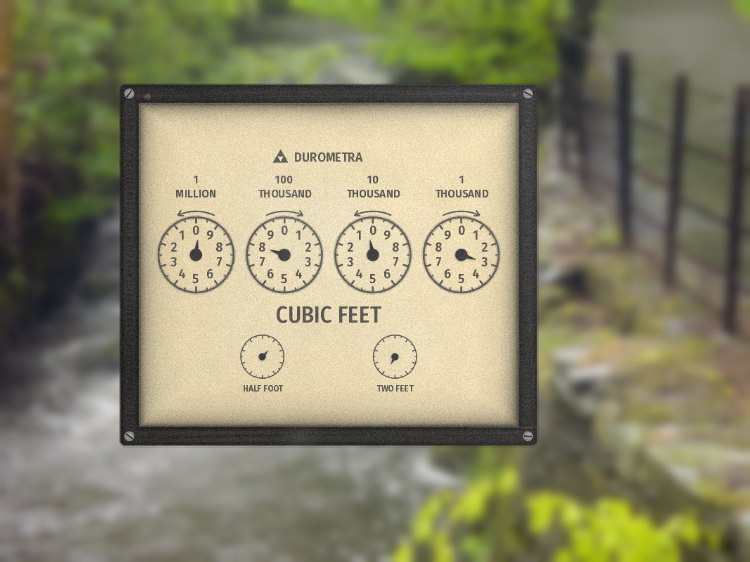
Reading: 980300 ft³
